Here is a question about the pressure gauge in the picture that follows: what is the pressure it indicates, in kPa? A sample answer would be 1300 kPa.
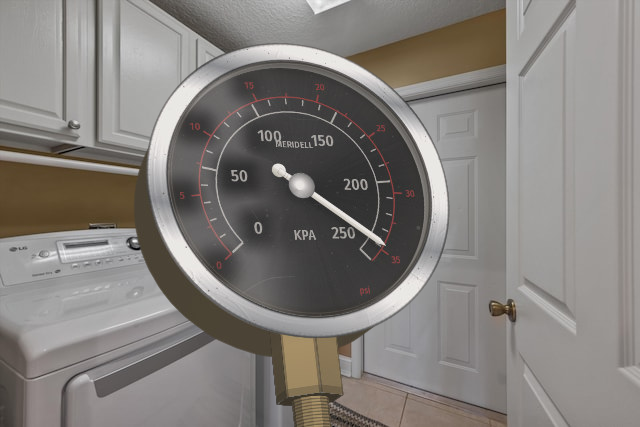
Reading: 240 kPa
